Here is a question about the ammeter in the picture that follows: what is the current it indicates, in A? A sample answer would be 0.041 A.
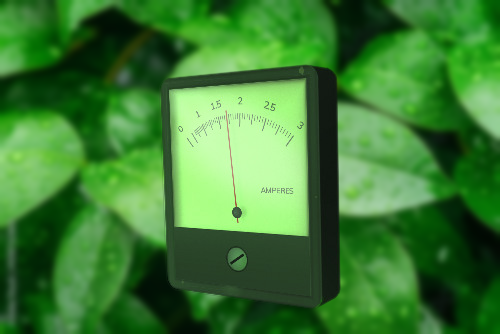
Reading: 1.75 A
